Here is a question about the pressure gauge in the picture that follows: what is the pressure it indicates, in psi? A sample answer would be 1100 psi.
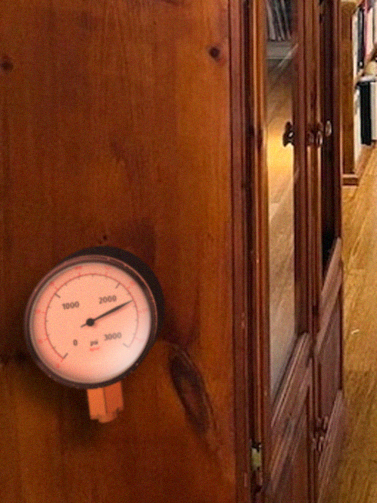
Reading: 2300 psi
